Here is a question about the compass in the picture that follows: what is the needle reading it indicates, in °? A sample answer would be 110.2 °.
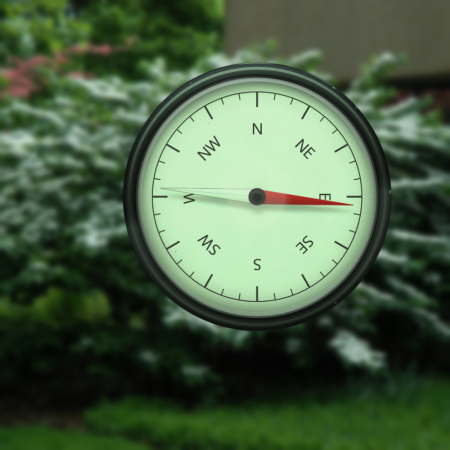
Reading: 95 °
